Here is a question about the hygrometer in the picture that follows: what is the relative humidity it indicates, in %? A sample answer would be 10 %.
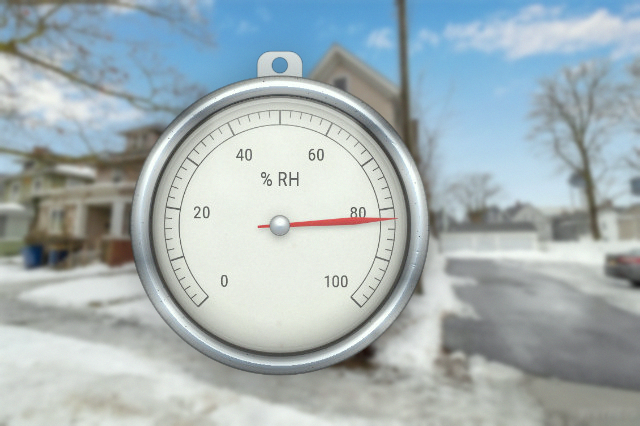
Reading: 82 %
